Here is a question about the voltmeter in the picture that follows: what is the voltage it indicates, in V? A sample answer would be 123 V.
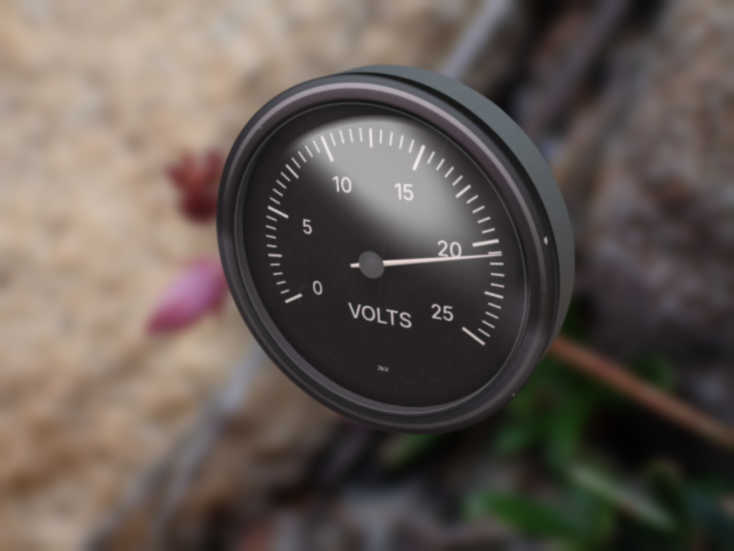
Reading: 20.5 V
